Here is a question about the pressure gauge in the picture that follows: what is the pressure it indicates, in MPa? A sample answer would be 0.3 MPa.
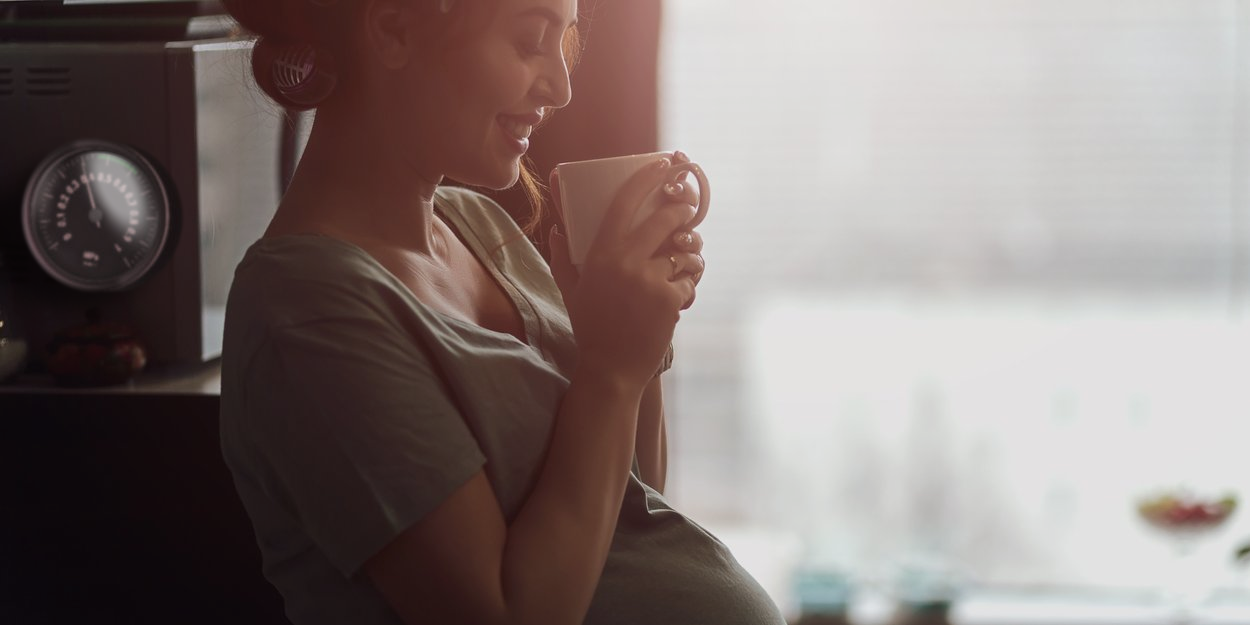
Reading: 0.4 MPa
